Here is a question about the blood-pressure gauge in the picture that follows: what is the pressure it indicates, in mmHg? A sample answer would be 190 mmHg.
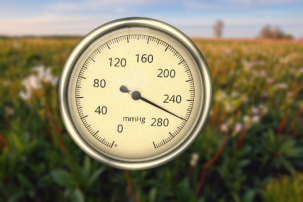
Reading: 260 mmHg
